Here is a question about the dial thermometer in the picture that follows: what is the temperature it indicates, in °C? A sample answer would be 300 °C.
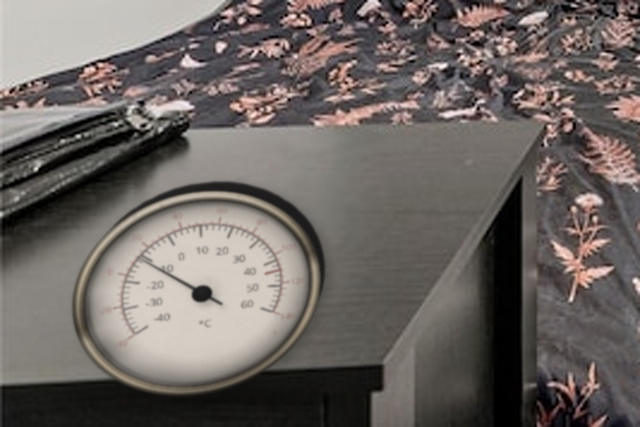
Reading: -10 °C
